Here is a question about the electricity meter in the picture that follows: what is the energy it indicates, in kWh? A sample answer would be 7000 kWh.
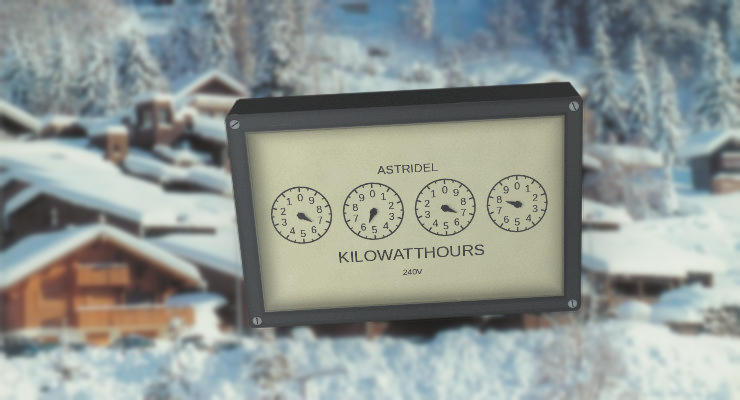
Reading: 6568 kWh
